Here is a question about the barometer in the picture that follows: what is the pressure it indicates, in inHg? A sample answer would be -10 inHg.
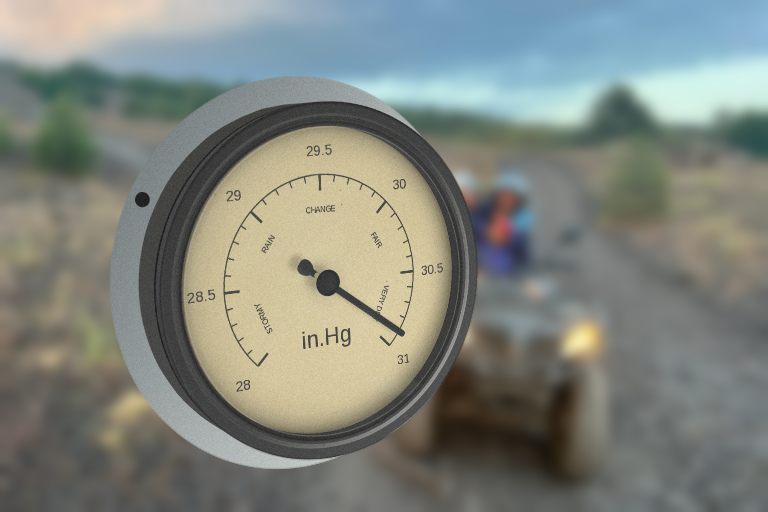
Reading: 30.9 inHg
